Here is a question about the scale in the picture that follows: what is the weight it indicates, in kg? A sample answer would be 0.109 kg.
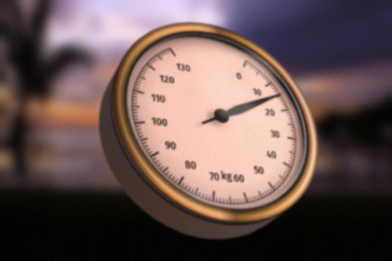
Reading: 15 kg
